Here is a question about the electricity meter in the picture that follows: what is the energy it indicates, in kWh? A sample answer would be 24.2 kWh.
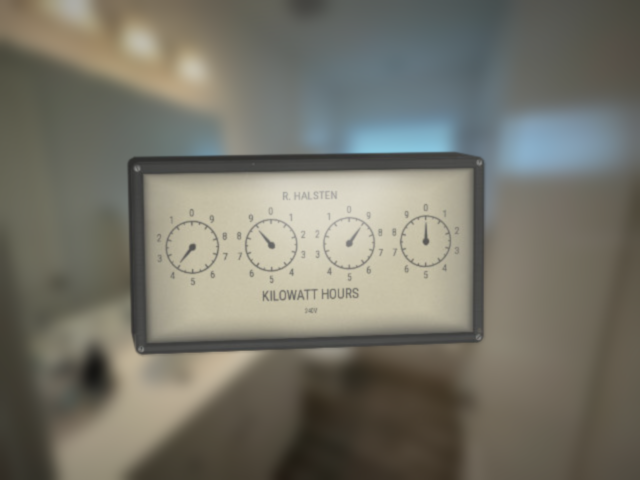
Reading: 3890 kWh
